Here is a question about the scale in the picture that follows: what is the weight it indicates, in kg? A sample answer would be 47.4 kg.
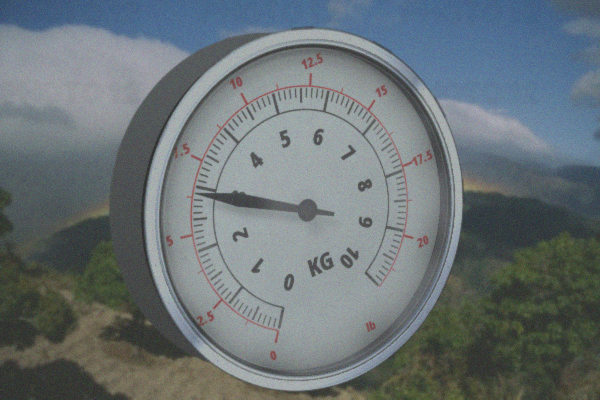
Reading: 2.9 kg
